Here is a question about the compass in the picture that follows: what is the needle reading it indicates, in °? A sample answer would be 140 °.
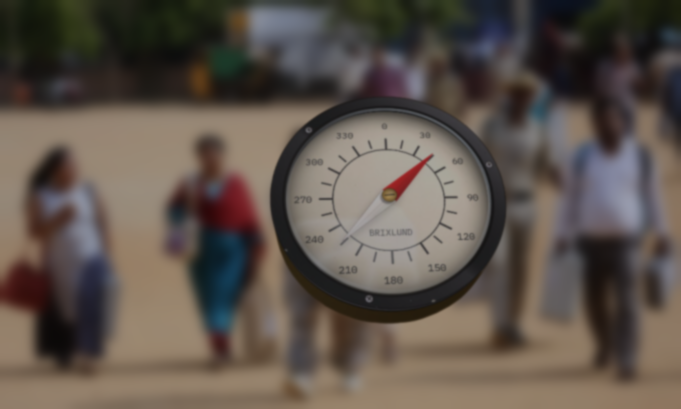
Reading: 45 °
